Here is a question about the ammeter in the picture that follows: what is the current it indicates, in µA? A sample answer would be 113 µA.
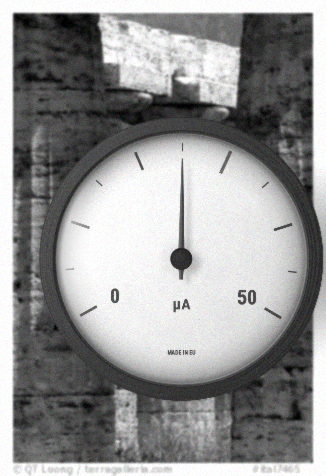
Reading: 25 µA
